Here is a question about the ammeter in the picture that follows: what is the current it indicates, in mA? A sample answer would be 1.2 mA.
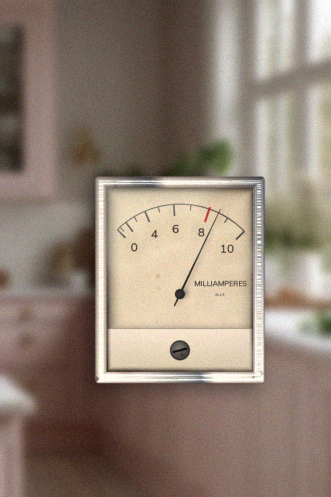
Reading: 8.5 mA
